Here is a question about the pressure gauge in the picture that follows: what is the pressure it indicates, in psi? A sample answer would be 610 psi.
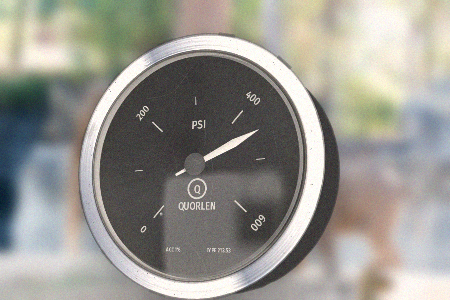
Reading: 450 psi
